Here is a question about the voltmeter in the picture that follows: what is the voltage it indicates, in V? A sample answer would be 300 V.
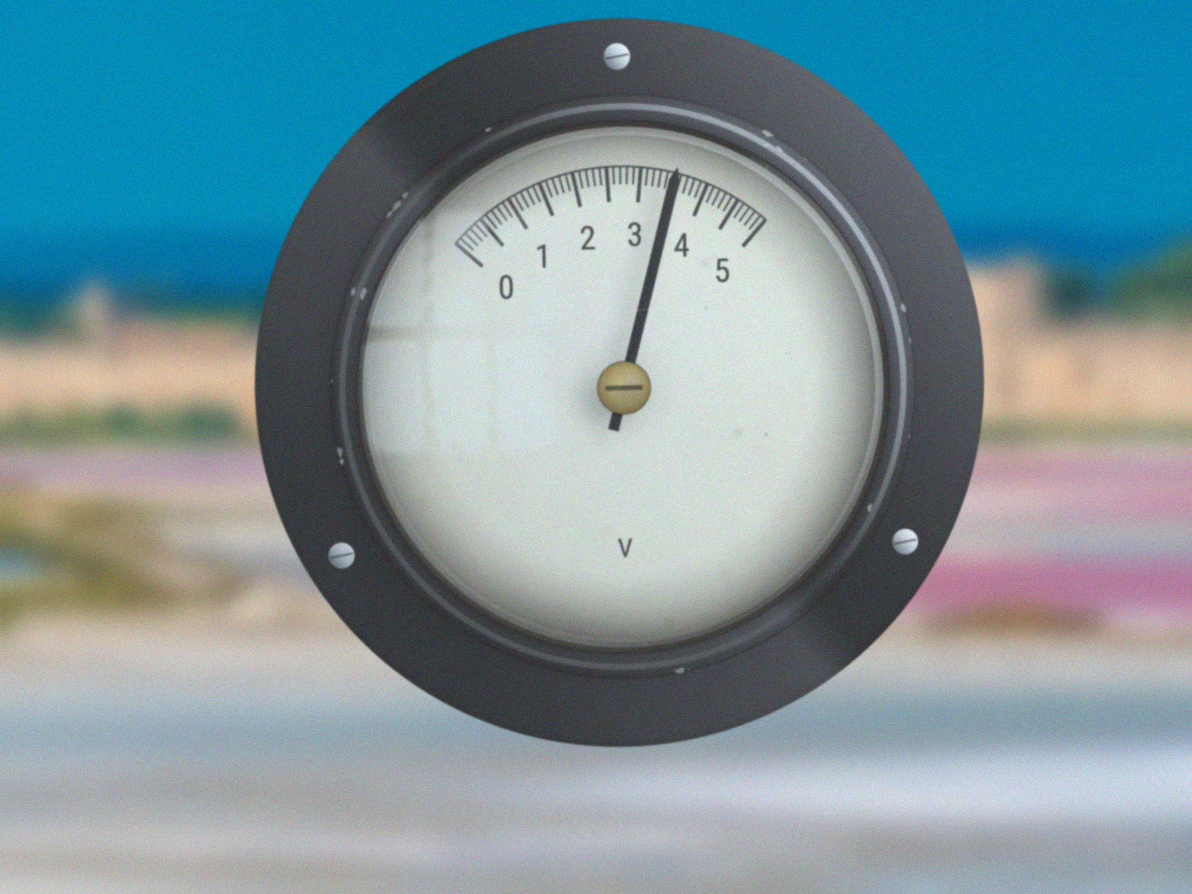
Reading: 3.5 V
